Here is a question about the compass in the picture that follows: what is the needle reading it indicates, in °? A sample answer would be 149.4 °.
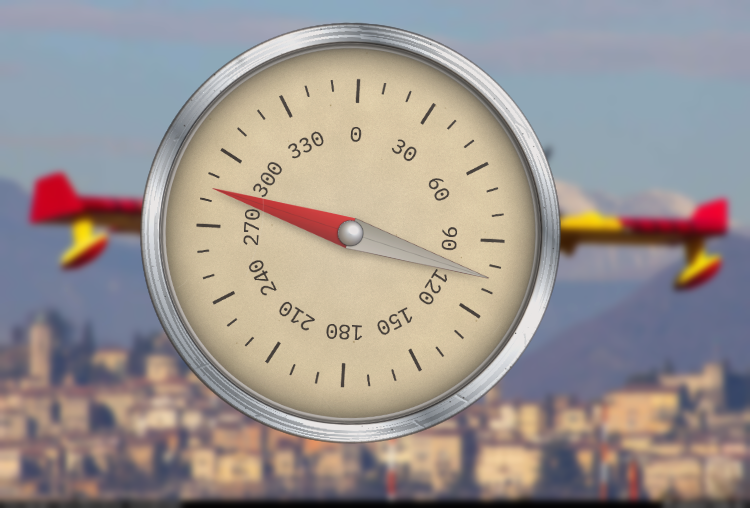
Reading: 285 °
